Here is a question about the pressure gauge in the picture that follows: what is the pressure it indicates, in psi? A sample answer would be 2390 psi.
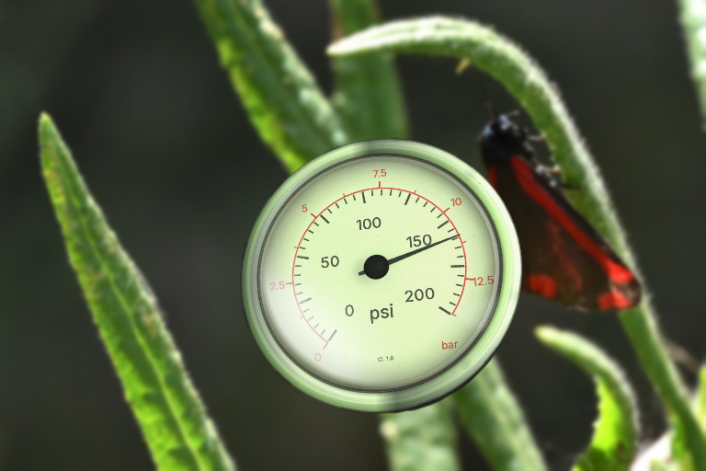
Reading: 160 psi
